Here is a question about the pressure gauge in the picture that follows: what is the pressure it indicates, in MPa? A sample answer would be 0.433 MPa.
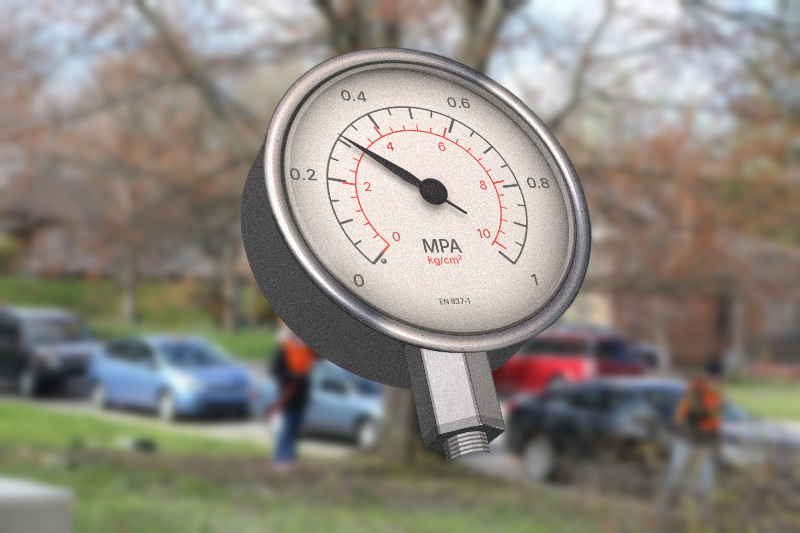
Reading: 0.3 MPa
